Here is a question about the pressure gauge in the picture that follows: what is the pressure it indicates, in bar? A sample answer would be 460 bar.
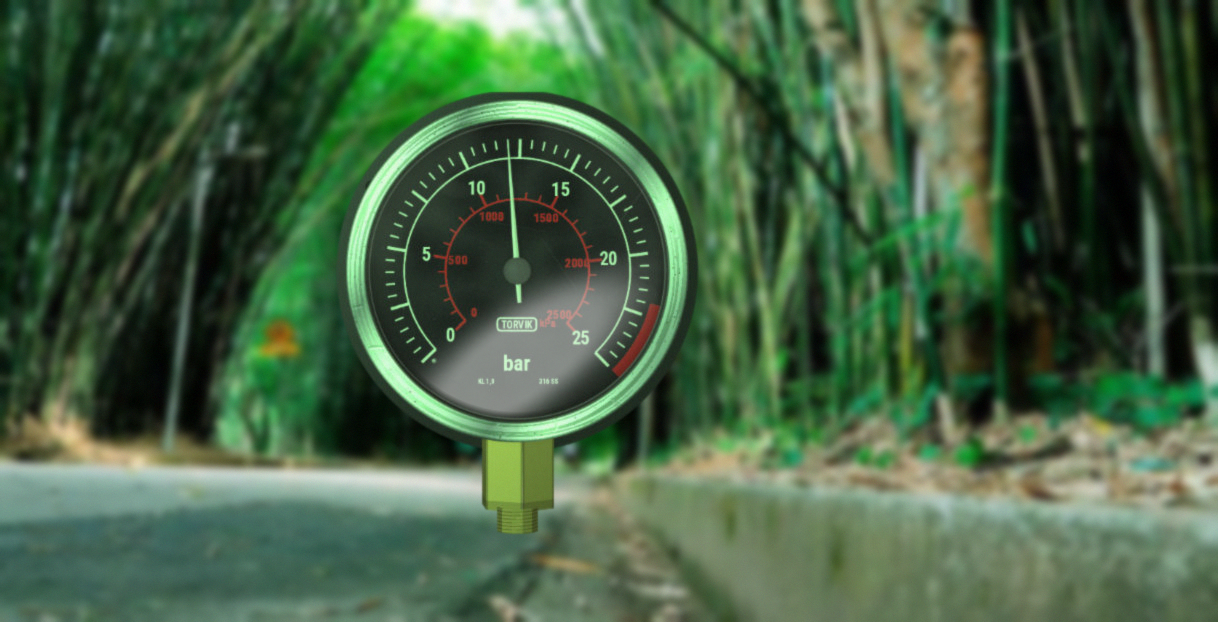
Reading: 12 bar
